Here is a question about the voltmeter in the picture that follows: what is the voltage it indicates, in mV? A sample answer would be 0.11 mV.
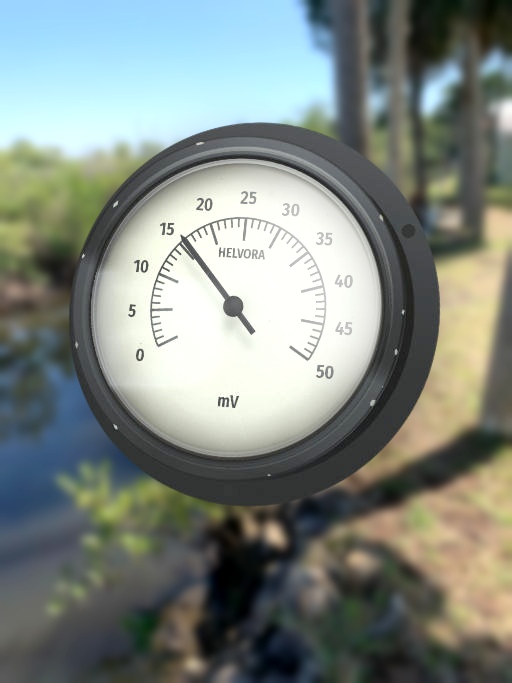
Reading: 16 mV
